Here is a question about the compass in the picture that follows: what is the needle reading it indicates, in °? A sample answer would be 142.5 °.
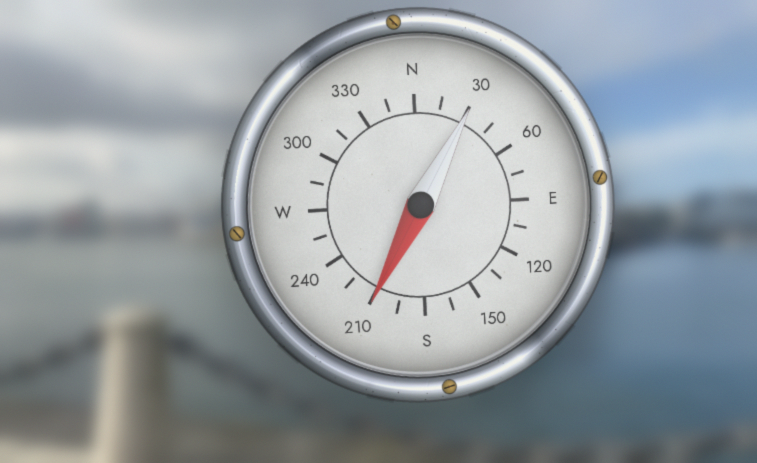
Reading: 210 °
